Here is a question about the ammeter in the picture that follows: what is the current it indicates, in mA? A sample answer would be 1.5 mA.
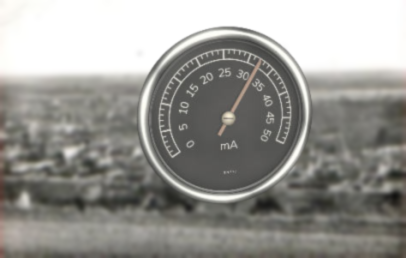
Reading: 32 mA
